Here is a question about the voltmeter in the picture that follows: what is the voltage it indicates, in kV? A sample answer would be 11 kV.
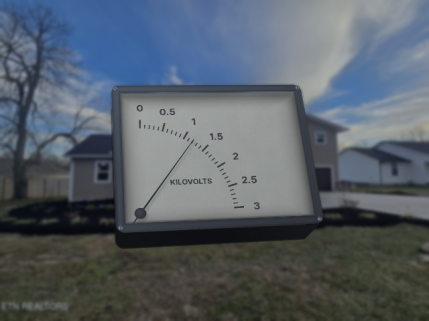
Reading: 1.2 kV
